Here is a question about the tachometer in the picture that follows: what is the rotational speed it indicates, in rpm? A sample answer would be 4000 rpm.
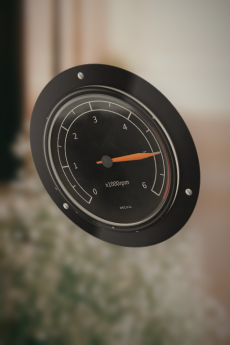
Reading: 5000 rpm
